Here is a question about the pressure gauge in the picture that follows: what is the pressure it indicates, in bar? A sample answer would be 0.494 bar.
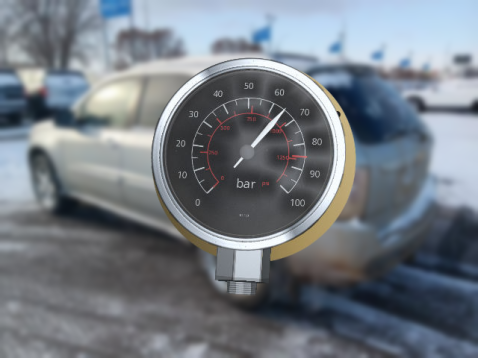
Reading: 65 bar
